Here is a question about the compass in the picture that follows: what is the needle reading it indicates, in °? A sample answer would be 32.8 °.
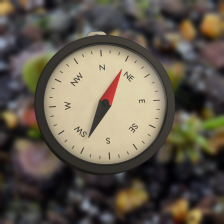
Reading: 30 °
